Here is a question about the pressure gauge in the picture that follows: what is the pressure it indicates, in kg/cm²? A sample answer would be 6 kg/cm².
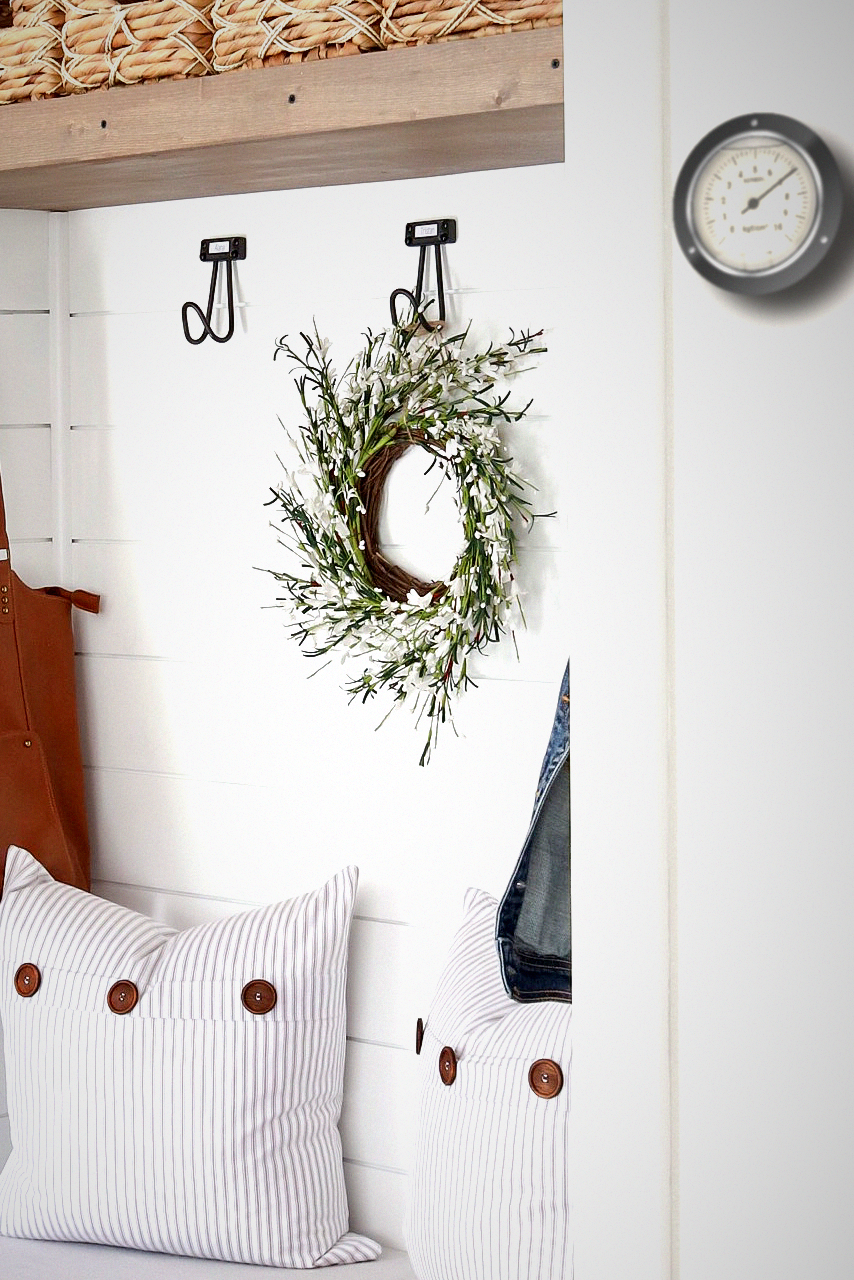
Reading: 7 kg/cm²
